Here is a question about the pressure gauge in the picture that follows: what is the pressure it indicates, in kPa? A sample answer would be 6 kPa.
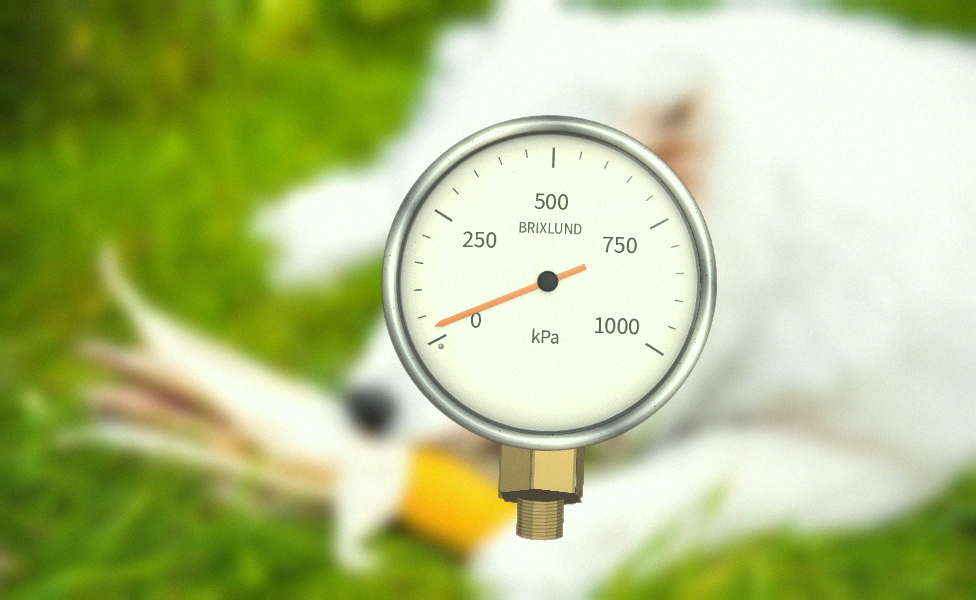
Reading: 25 kPa
